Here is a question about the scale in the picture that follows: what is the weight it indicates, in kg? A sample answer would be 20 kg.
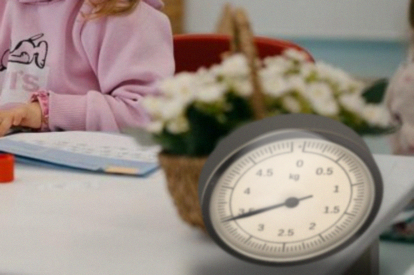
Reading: 3.5 kg
